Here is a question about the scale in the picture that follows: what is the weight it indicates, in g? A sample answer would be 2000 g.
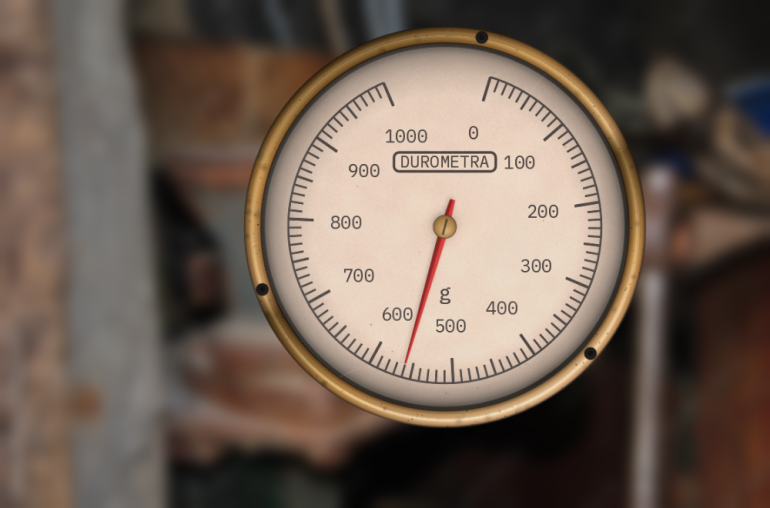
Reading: 560 g
